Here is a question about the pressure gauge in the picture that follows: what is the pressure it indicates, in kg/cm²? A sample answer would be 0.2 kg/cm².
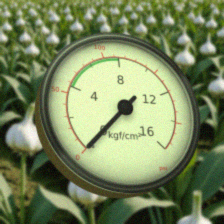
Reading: 0 kg/cm²
